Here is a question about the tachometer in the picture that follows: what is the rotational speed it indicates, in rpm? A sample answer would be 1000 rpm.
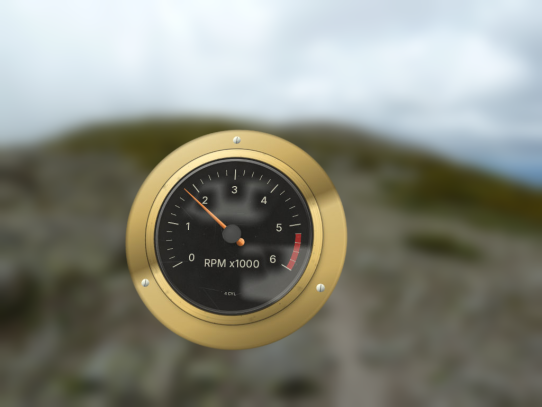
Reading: 1800 rpm
